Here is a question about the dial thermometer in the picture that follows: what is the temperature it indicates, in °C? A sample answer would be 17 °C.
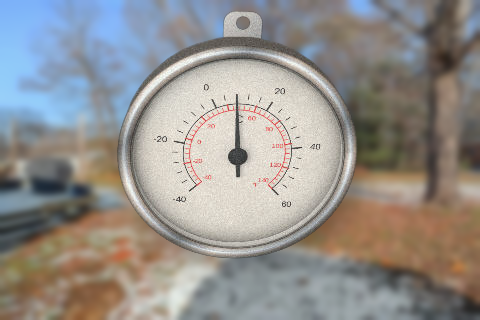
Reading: 8 °C
